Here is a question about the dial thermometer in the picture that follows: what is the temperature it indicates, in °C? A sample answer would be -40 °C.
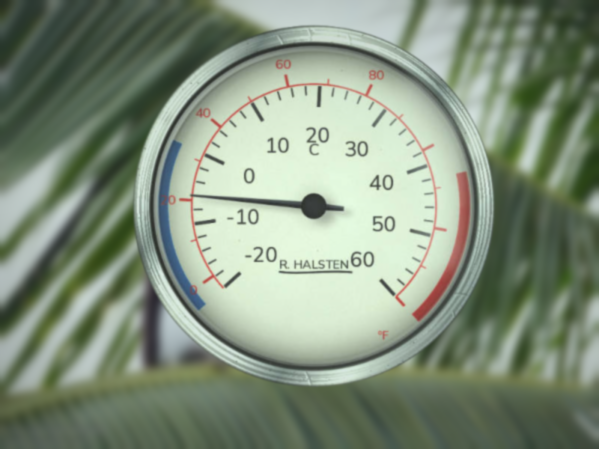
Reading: -6 °C
